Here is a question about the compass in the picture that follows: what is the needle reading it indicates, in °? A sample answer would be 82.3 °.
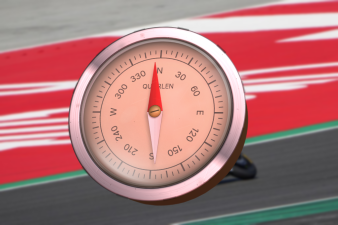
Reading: 355 °
